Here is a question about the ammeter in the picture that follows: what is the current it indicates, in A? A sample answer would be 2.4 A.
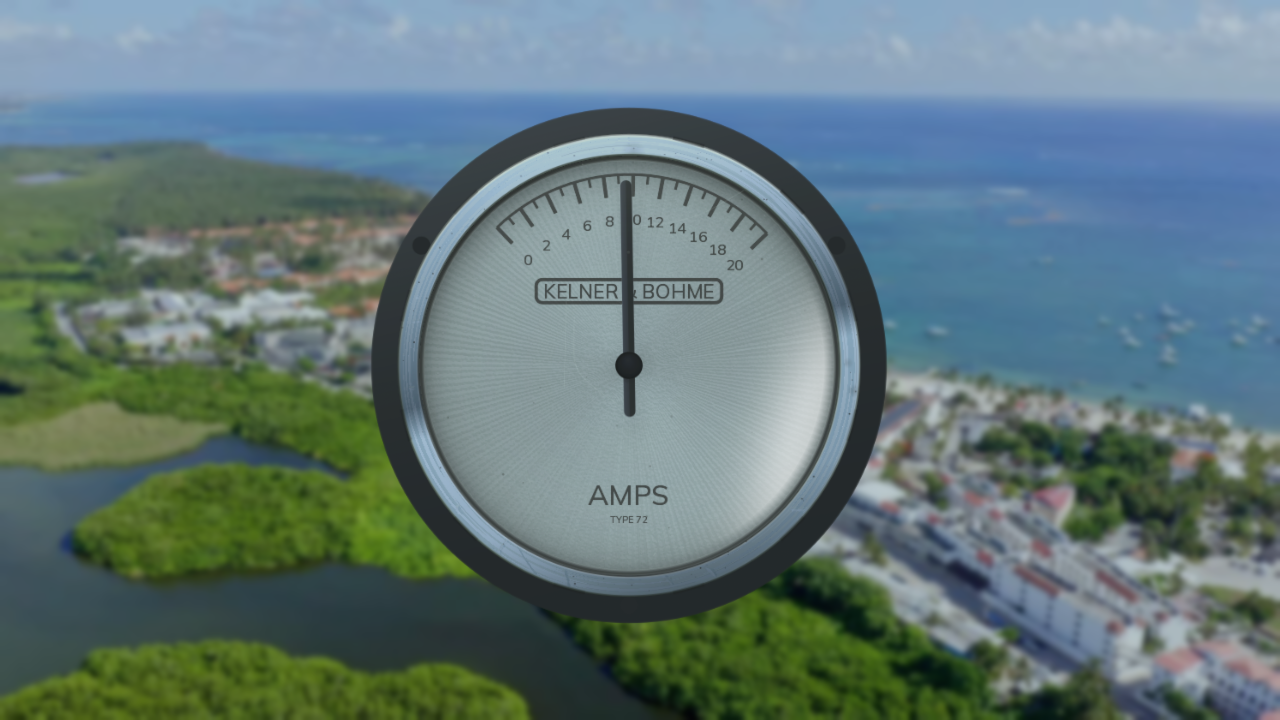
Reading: 9.5 A
